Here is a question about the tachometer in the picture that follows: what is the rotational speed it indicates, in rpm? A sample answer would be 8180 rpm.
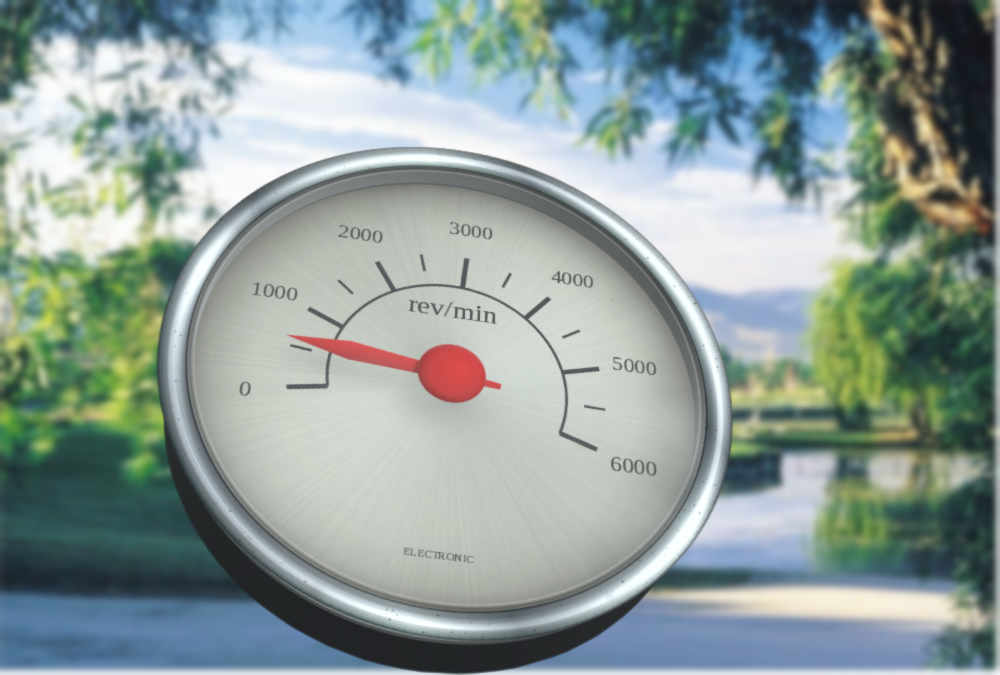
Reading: 500 rpm
